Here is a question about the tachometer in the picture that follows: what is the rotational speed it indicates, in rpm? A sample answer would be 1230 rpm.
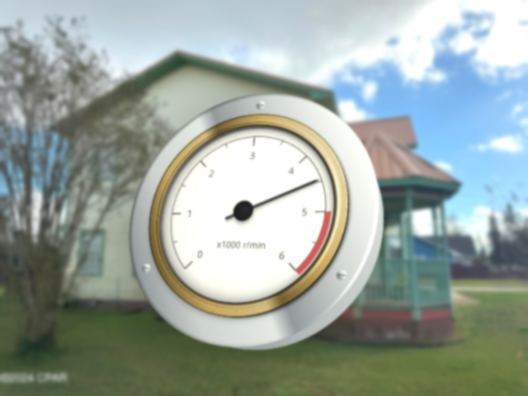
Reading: 4500 rpm
